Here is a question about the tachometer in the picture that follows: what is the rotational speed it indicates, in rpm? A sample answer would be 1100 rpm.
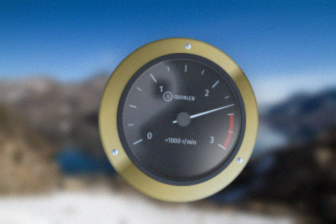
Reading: 2375 rpm
